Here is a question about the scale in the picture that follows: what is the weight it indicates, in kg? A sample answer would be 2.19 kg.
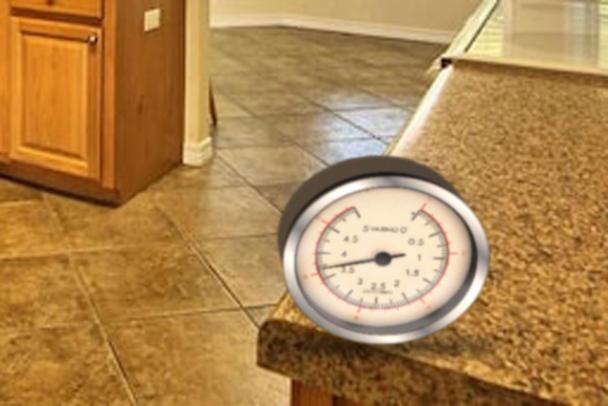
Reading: 3.75 kg
